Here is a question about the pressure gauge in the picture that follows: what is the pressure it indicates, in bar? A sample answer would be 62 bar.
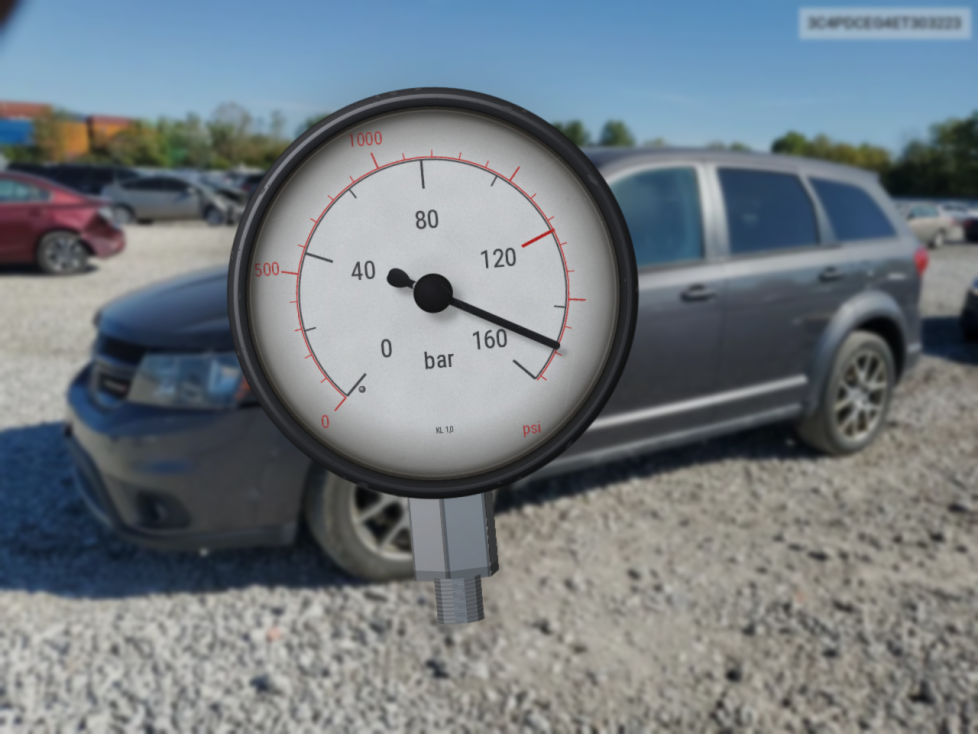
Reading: 150 bar
